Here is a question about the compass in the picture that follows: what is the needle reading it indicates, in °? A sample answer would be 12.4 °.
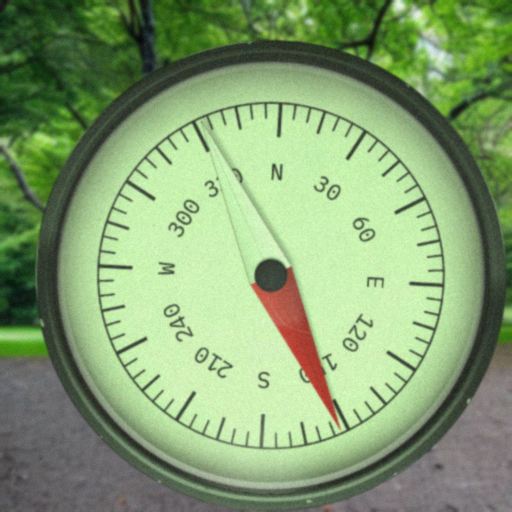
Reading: 152.5 °
